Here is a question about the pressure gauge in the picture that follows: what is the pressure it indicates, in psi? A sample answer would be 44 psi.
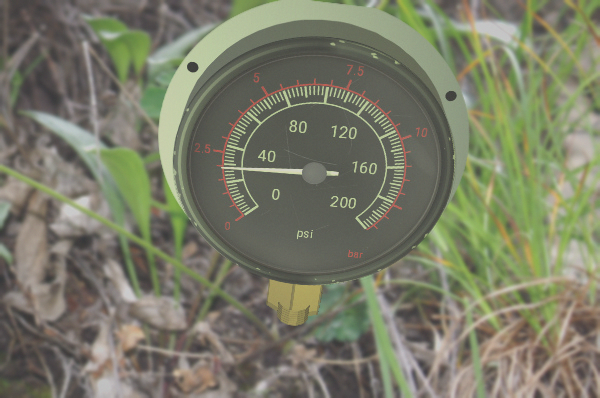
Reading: 30 psi
